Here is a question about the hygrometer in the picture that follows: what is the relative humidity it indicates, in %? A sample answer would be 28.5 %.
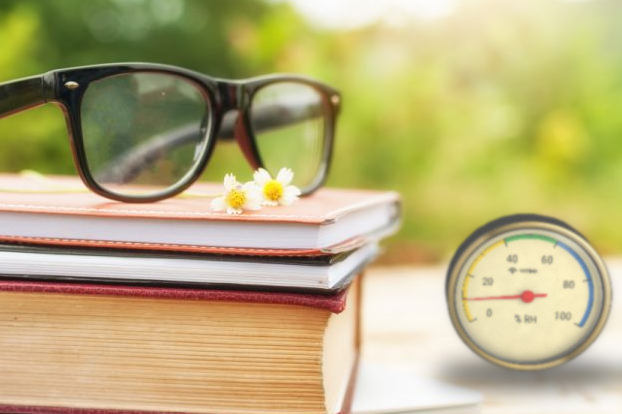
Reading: 10 %
